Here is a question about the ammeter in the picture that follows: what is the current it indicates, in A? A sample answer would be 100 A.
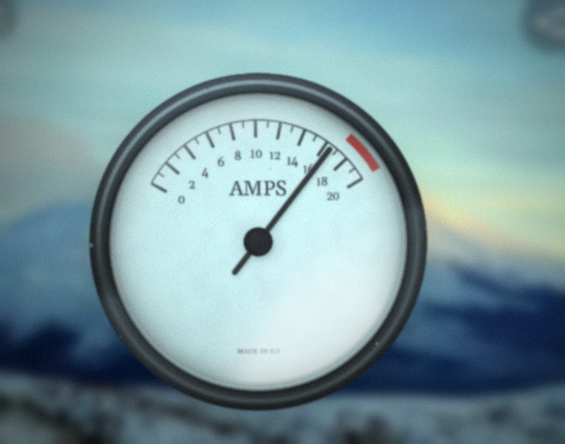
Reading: 16.5 A
